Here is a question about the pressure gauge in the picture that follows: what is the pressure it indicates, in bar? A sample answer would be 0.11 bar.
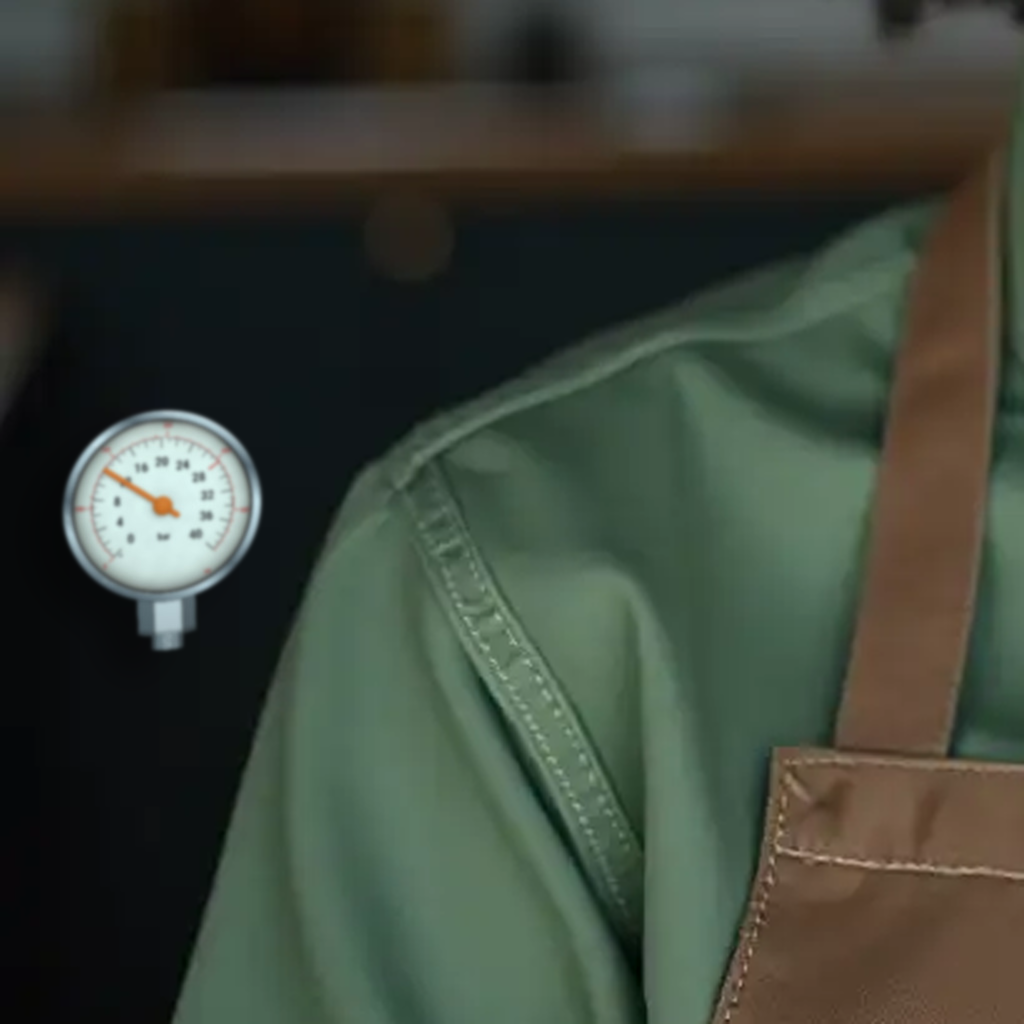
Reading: 12 bar
